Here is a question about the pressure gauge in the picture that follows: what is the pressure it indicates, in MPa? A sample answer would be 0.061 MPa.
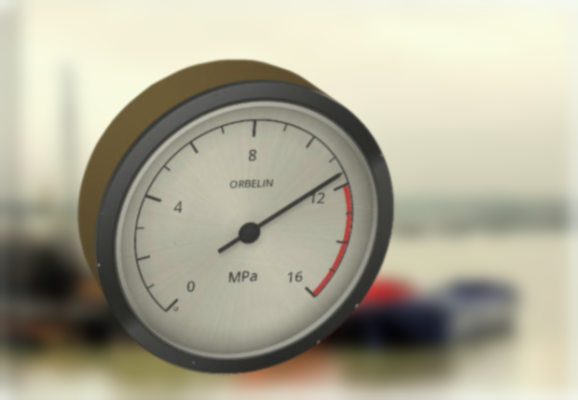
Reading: 11.5 MPa
